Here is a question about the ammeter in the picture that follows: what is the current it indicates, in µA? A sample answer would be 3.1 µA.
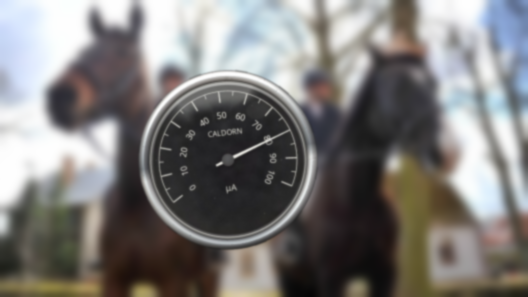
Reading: 80 µA
